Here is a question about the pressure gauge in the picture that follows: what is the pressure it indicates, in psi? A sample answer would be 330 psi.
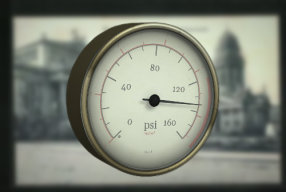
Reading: 135 psi
